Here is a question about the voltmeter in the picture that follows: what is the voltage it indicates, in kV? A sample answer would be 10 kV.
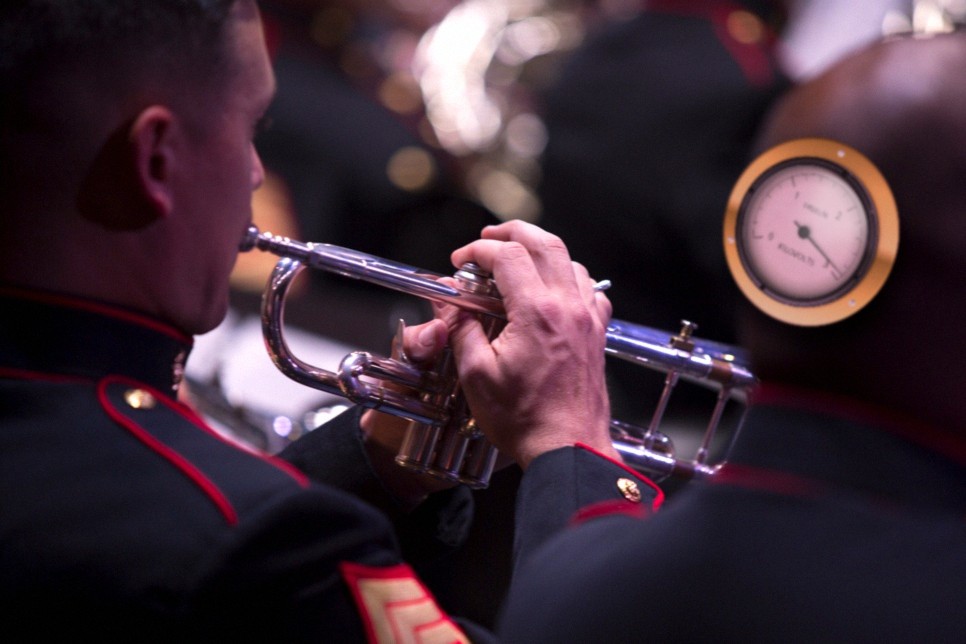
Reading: 2.9 kV
